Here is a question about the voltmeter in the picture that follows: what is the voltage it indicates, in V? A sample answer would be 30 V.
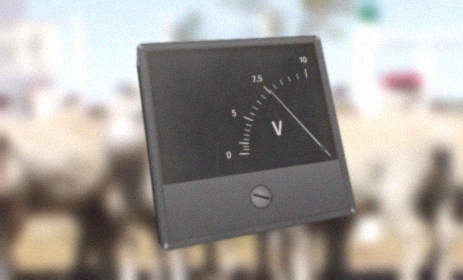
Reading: 7.5 V
